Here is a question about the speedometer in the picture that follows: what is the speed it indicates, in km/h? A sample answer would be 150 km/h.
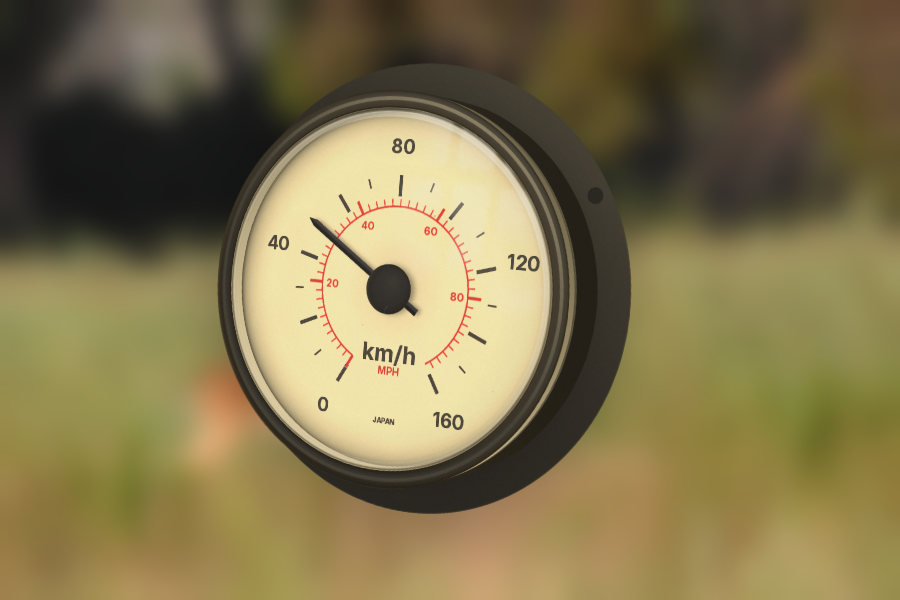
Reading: 50 km/h
